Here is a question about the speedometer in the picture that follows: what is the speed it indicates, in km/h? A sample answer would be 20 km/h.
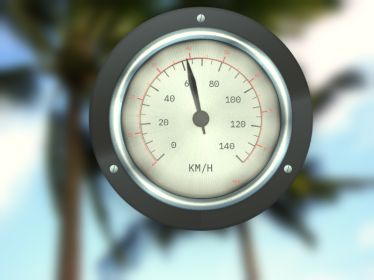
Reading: 62.5 km/h
